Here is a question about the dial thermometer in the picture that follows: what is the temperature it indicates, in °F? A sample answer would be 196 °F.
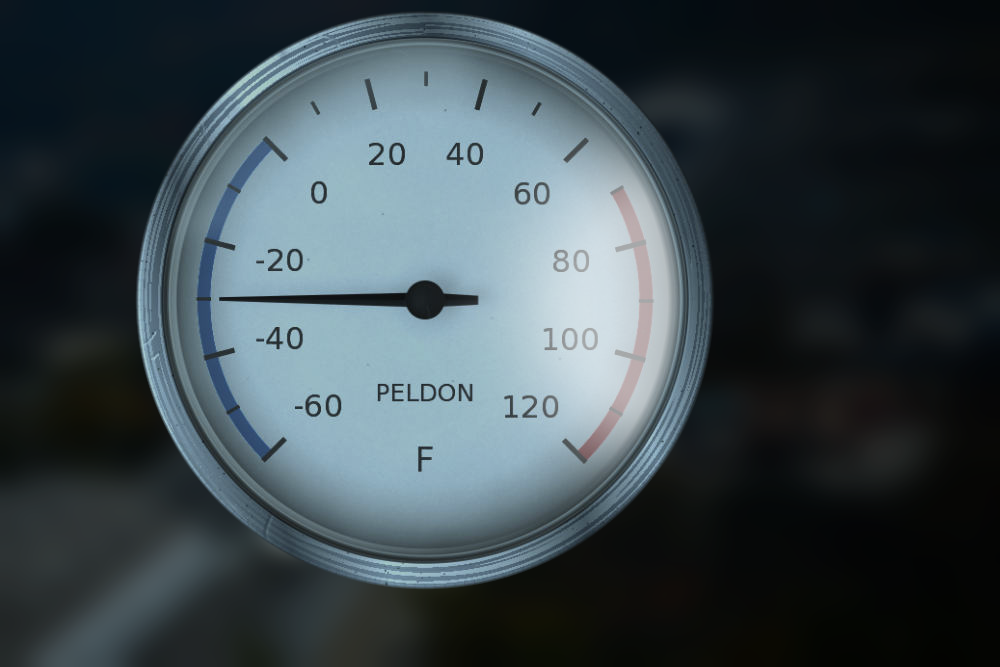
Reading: -30 °F
